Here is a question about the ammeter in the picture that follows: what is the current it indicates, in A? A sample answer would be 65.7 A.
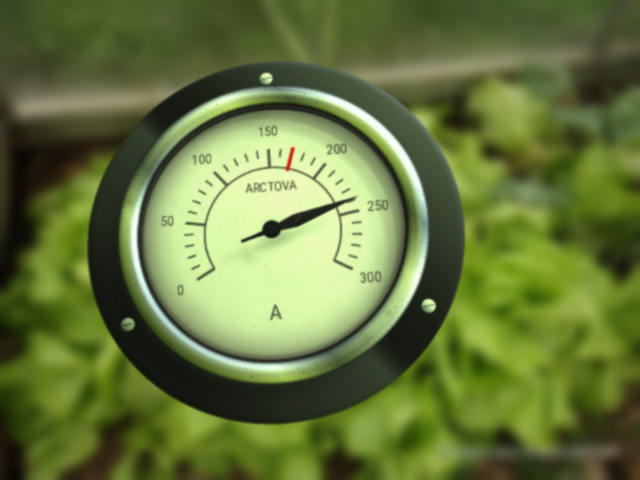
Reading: 240 A
